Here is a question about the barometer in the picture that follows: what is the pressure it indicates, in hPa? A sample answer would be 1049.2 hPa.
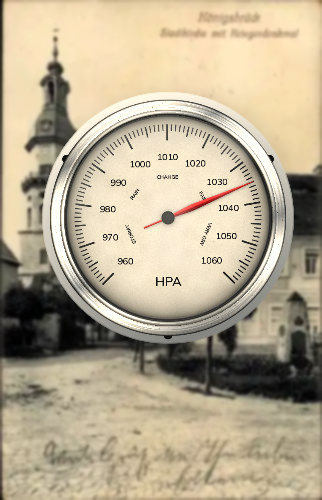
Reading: 1035 hPa
